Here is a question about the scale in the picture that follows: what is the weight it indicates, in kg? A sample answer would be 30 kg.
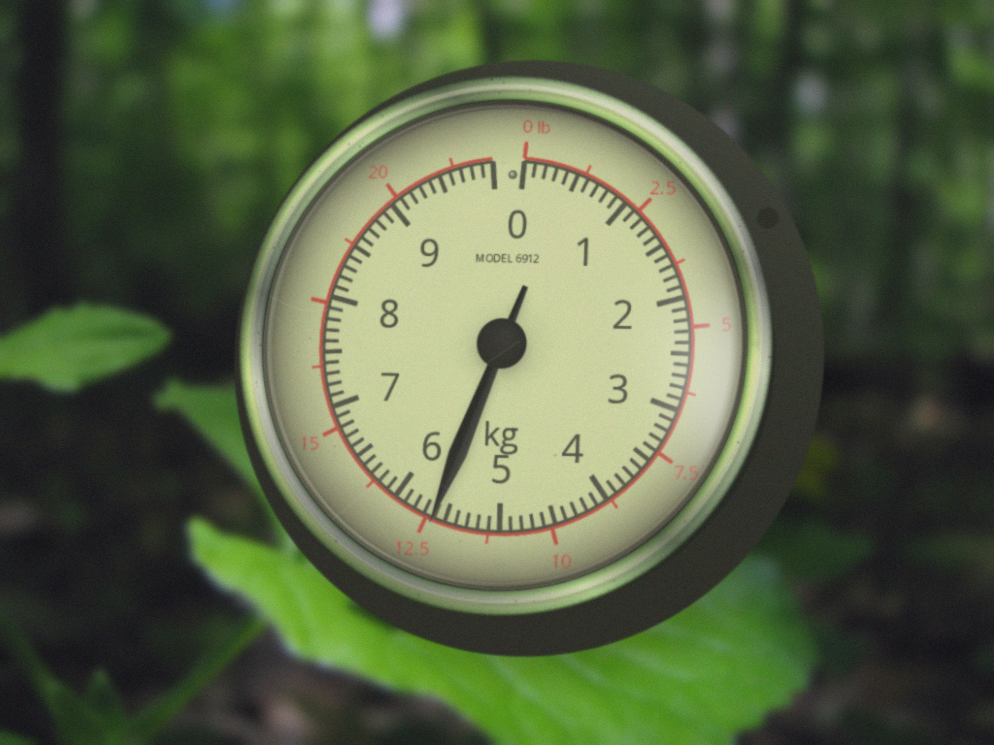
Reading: 5.6 kg
